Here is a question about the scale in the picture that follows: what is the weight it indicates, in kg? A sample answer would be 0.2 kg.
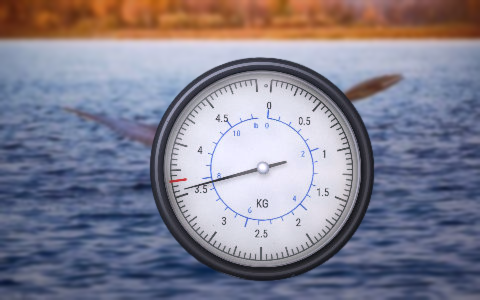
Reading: 3.55 kg
